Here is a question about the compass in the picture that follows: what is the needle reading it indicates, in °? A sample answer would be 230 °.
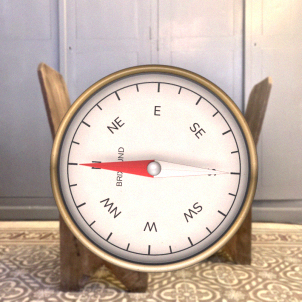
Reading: 0 °
